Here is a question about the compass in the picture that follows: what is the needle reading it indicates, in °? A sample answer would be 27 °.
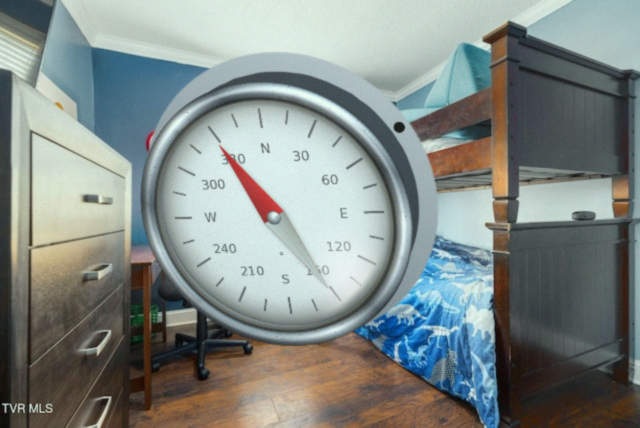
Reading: 330 °
